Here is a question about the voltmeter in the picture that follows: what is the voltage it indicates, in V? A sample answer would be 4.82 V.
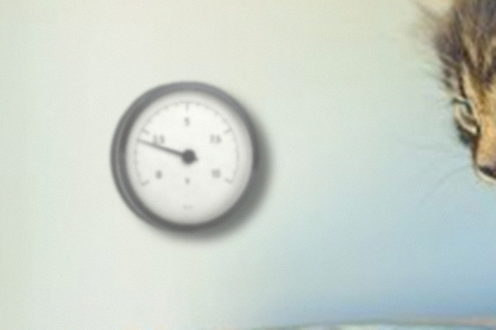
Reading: 2 V
